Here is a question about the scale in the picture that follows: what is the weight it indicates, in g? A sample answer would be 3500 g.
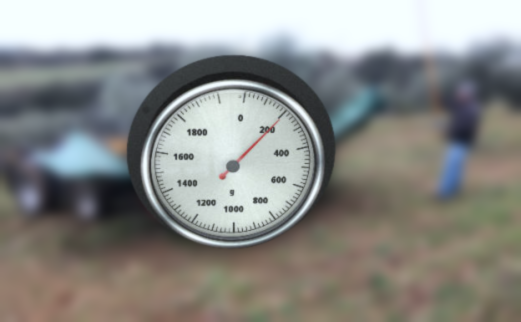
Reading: 200 g
